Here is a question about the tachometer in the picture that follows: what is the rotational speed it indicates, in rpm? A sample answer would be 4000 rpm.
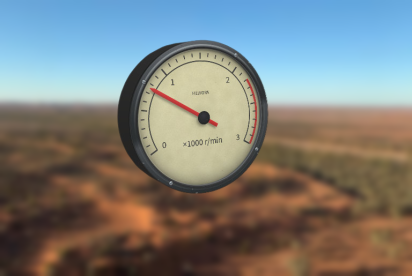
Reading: 750 rpm
